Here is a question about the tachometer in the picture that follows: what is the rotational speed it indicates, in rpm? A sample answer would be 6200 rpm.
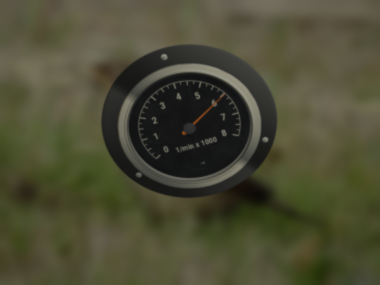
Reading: 6000 rpm
